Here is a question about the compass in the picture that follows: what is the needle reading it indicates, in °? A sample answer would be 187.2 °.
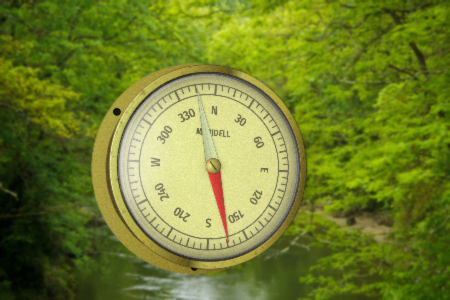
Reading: 165 °
